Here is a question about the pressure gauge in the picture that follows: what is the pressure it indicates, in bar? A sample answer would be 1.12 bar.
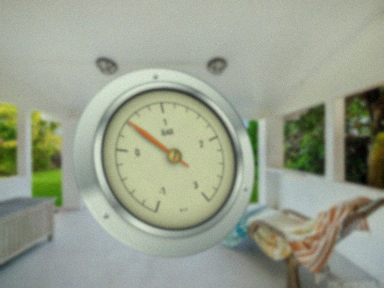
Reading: 0.4 bar
